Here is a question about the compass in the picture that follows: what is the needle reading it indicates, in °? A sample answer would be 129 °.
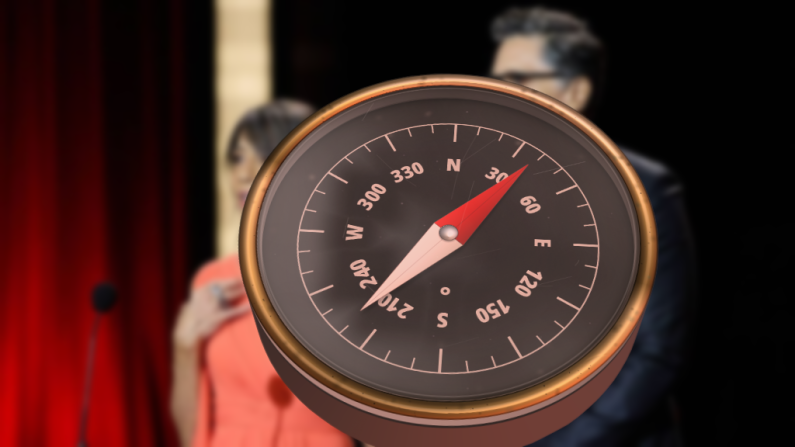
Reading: 40 °
